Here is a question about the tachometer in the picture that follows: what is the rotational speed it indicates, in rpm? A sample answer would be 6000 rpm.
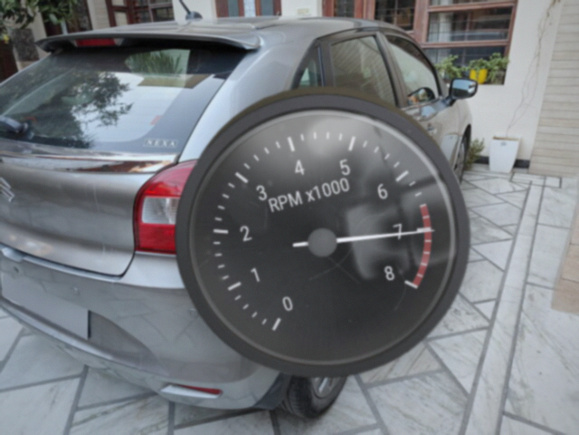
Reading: 7000 rpm
